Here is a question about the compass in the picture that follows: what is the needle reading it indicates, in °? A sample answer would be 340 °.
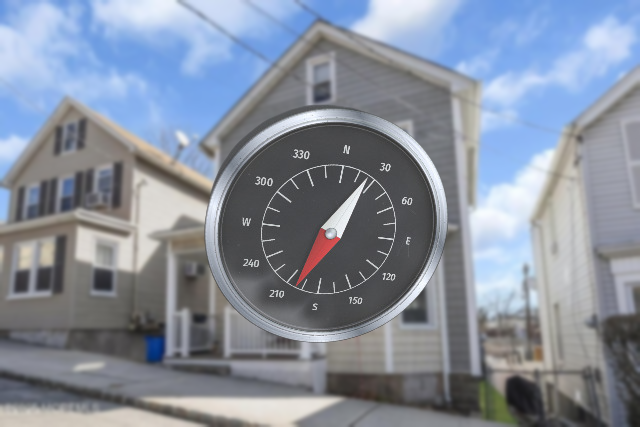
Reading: 202.5 °
